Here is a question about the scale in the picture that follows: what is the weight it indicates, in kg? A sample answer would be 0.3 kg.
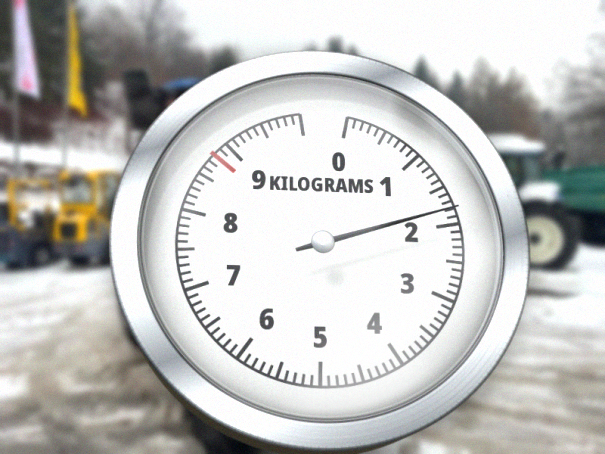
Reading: 1.8 kg
